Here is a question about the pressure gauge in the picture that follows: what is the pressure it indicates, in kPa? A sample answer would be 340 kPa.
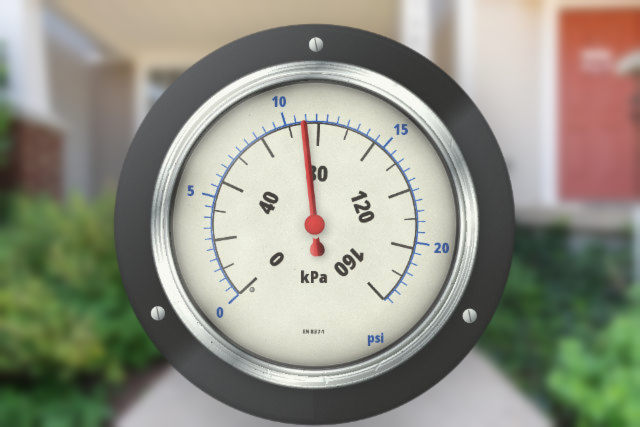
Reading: 75 kPa
